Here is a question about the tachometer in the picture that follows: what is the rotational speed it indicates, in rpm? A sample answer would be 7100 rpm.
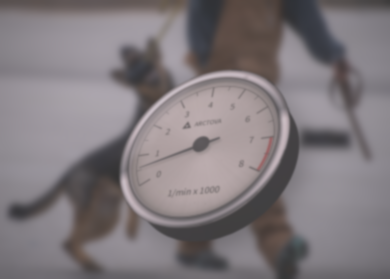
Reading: 500 rpm
